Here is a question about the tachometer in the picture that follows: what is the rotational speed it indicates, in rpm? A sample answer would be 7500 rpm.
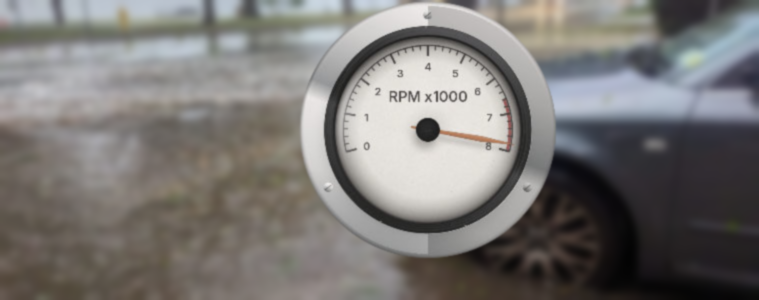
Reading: 7800 rpm
